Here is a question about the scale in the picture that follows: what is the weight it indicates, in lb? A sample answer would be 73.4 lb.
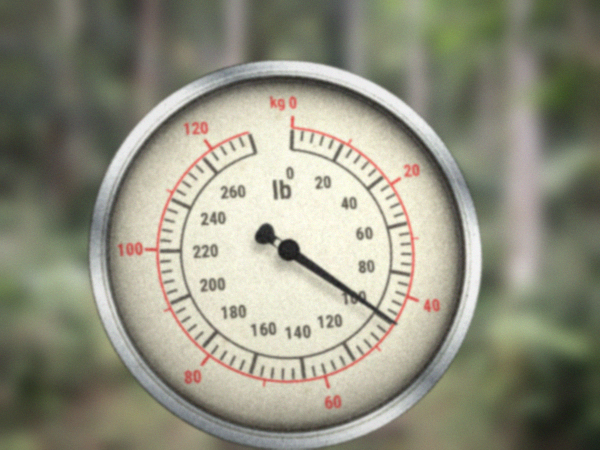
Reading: 100 lb
